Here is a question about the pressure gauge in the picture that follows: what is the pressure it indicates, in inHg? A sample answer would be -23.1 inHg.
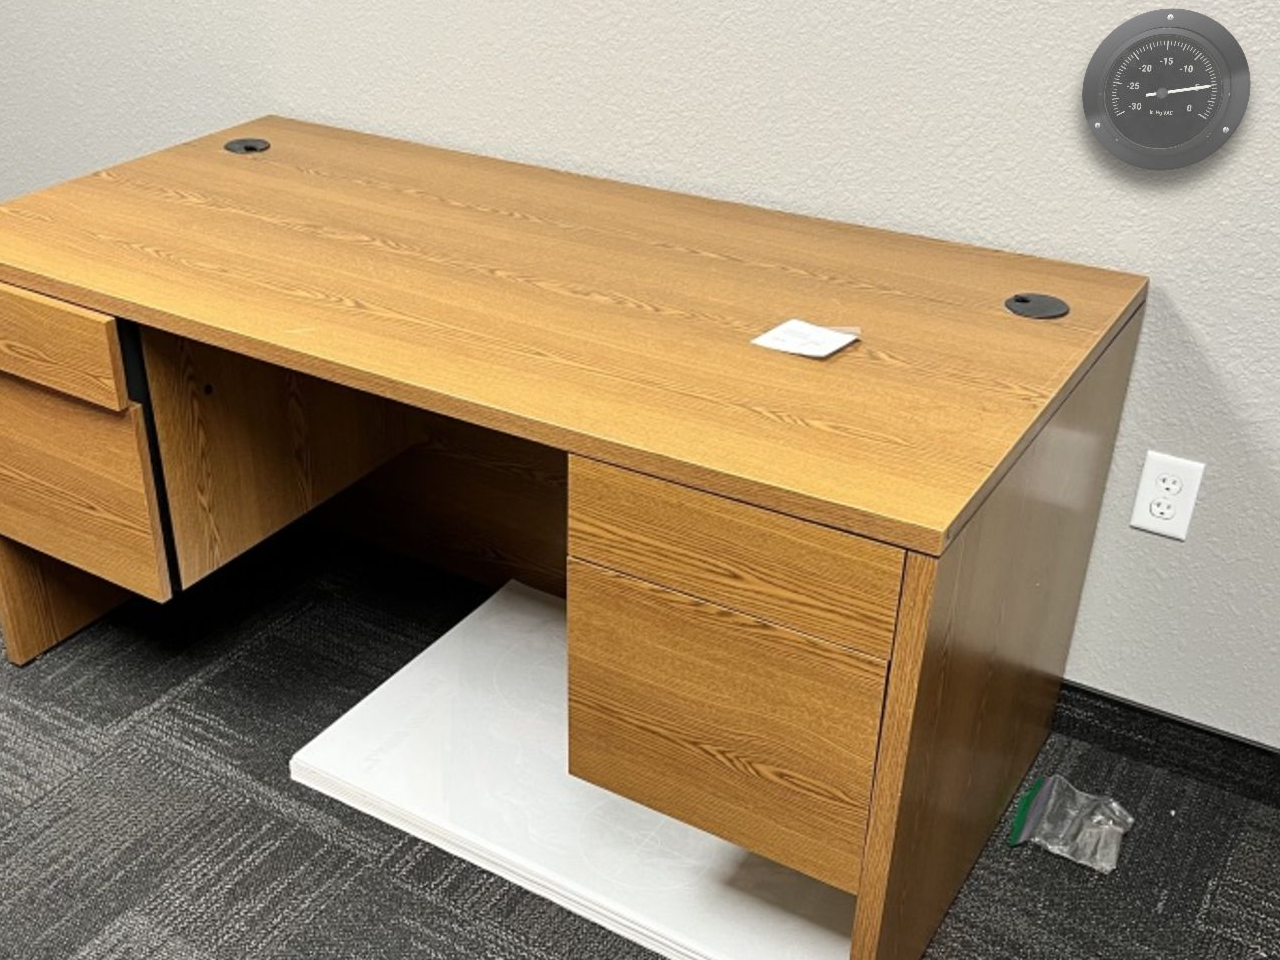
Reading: -5 inHg
